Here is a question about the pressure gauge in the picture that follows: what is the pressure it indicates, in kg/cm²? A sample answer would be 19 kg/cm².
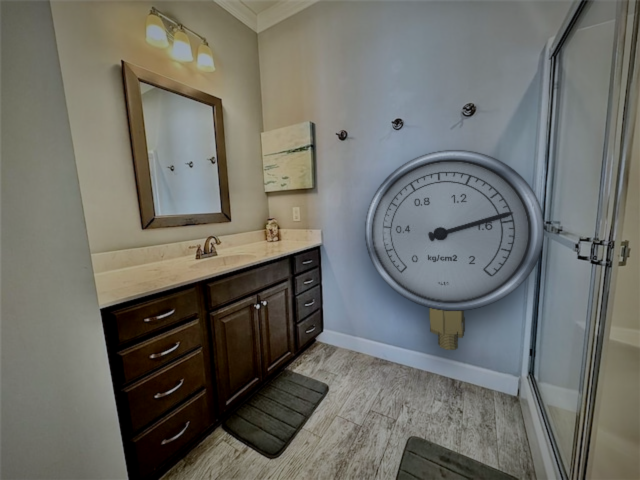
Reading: 1.55 kg/cm²
